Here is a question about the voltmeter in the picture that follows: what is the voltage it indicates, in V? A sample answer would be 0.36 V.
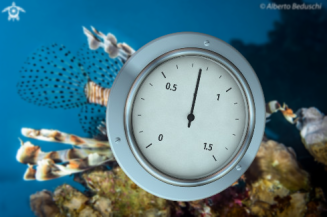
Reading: 0.75 V
